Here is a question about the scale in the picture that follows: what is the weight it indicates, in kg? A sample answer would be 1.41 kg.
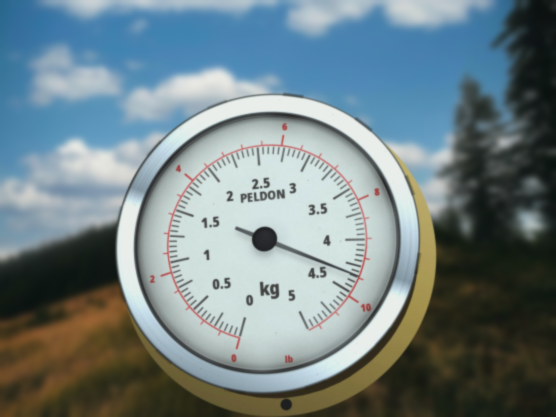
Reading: 4.35 kg
